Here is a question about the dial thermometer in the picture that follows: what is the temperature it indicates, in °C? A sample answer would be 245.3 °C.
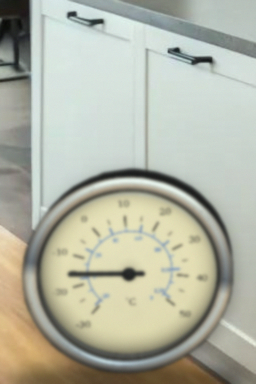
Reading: -15 °C
